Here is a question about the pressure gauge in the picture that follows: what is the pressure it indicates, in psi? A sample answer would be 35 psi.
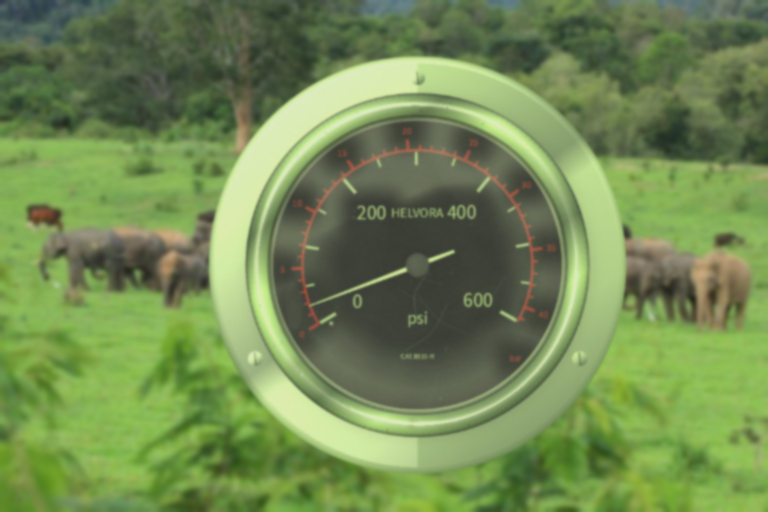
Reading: 25 psi
